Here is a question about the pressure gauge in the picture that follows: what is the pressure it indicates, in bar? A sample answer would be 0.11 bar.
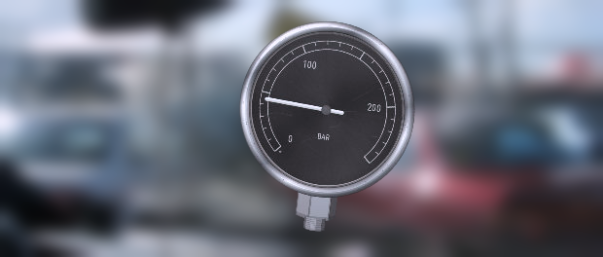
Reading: 45 bar
